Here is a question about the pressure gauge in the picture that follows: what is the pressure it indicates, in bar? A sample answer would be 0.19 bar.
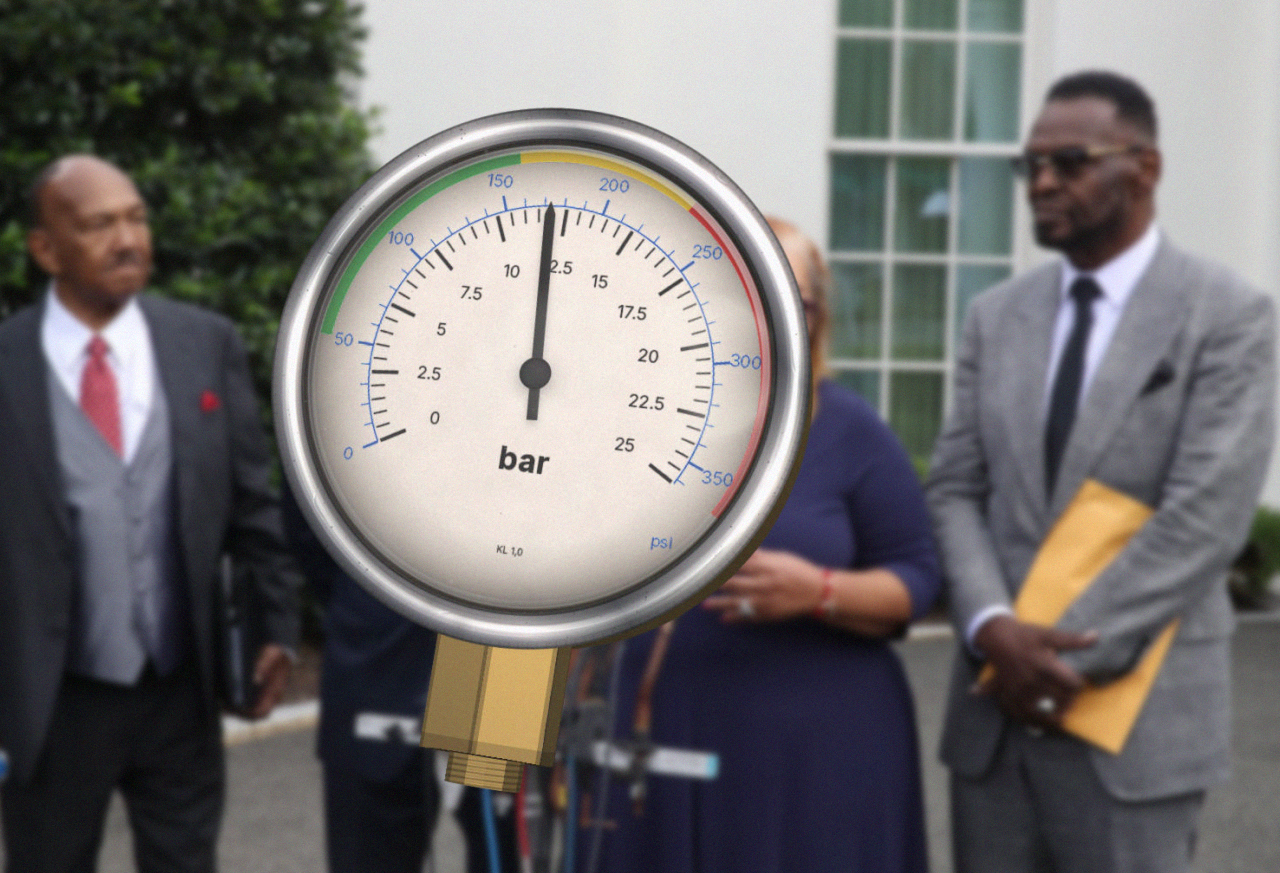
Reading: 12 bar
